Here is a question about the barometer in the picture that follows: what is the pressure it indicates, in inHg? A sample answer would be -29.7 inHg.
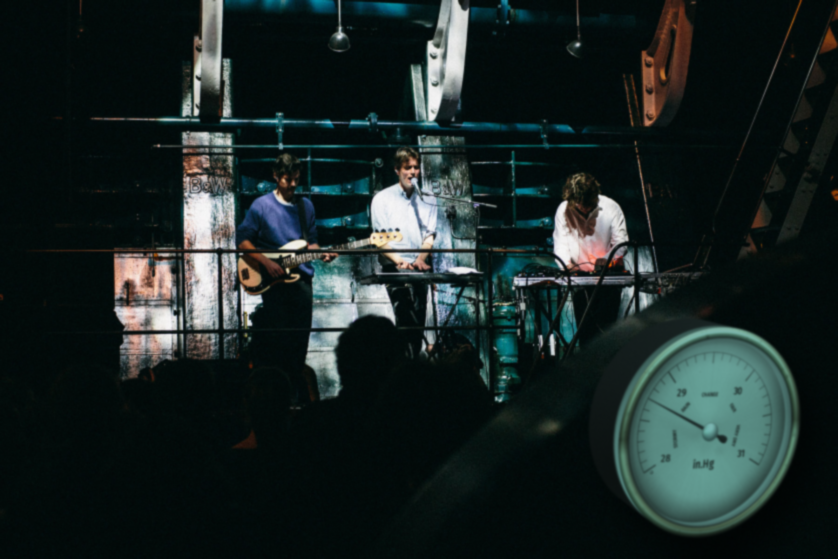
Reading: 28.7 inHg
